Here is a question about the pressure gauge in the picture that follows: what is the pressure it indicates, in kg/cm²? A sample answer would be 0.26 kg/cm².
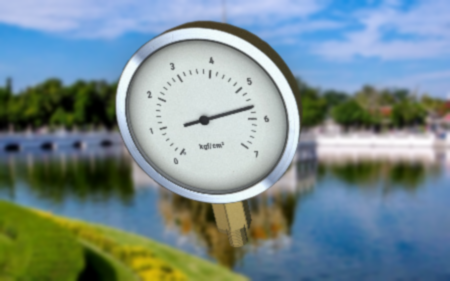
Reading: 5.6 kg/cm²
